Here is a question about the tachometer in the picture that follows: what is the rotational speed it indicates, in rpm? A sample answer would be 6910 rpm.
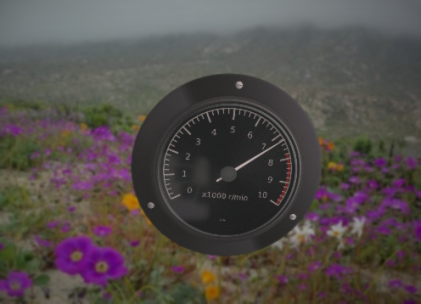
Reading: 7200 rpm
